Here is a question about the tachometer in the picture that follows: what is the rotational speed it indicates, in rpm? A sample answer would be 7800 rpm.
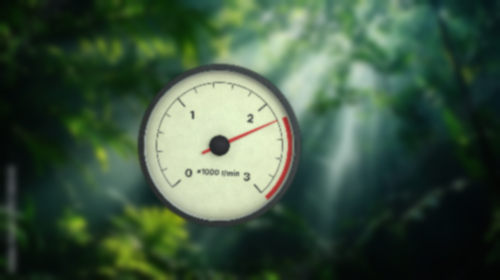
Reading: 2200 rpm
